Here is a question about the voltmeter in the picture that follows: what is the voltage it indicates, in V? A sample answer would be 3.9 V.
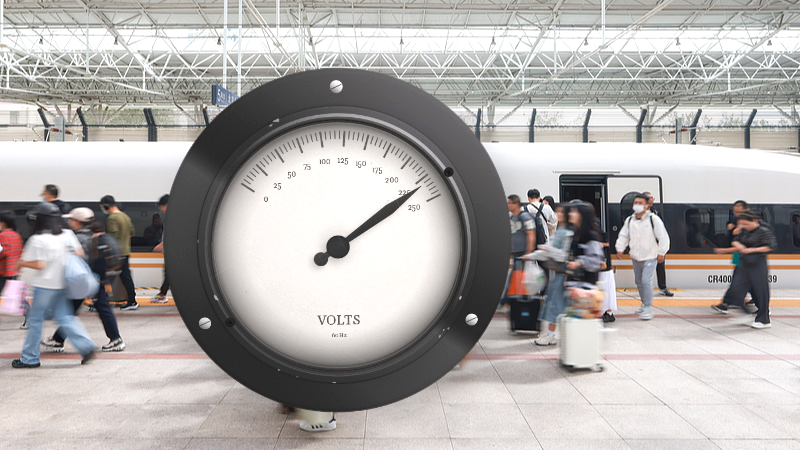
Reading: 230 V
